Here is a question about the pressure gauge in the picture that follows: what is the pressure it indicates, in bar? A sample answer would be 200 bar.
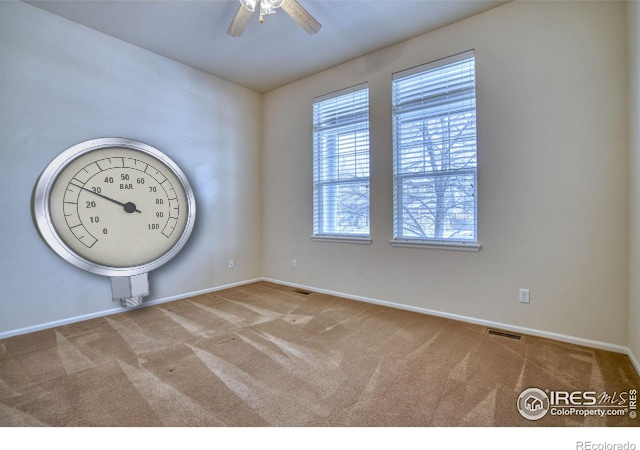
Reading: 27.5 bar
